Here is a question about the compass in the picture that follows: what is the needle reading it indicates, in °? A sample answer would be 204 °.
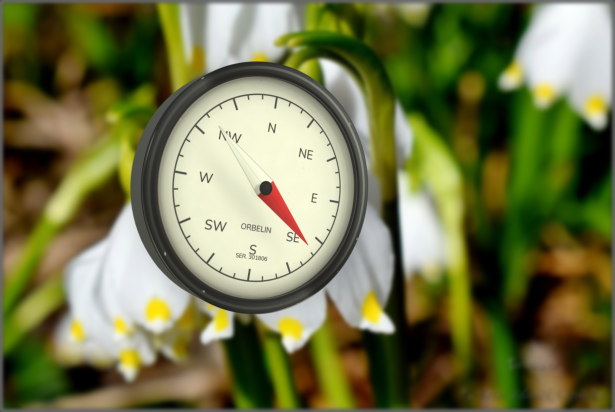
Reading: 130 °
